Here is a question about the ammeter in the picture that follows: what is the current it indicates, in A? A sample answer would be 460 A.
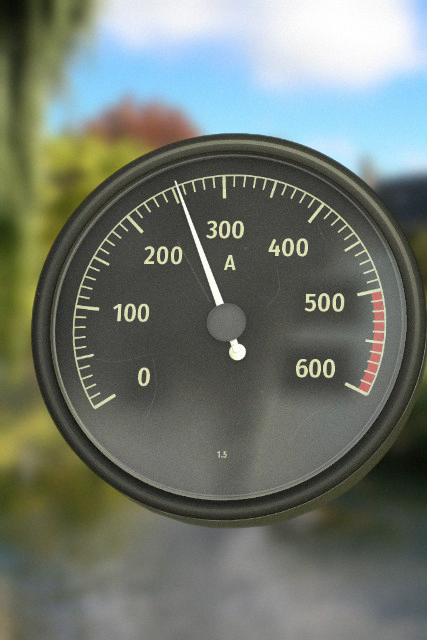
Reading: 255 A
